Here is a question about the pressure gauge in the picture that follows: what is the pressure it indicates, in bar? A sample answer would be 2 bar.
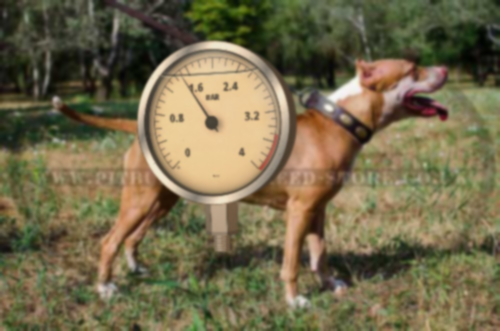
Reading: 1.5 bar
